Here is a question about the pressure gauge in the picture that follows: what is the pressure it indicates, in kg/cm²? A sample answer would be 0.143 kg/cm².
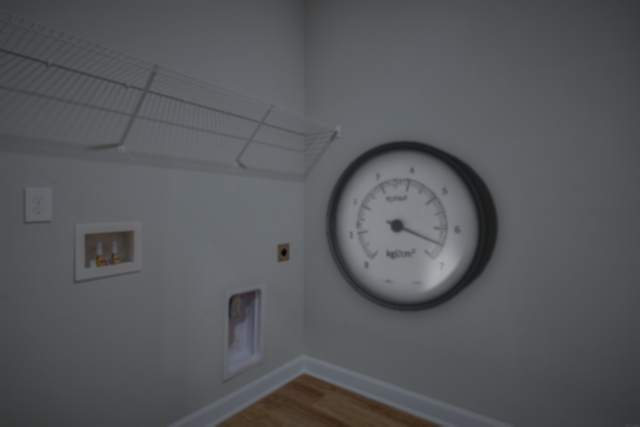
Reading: 6.5 kg/cm²
